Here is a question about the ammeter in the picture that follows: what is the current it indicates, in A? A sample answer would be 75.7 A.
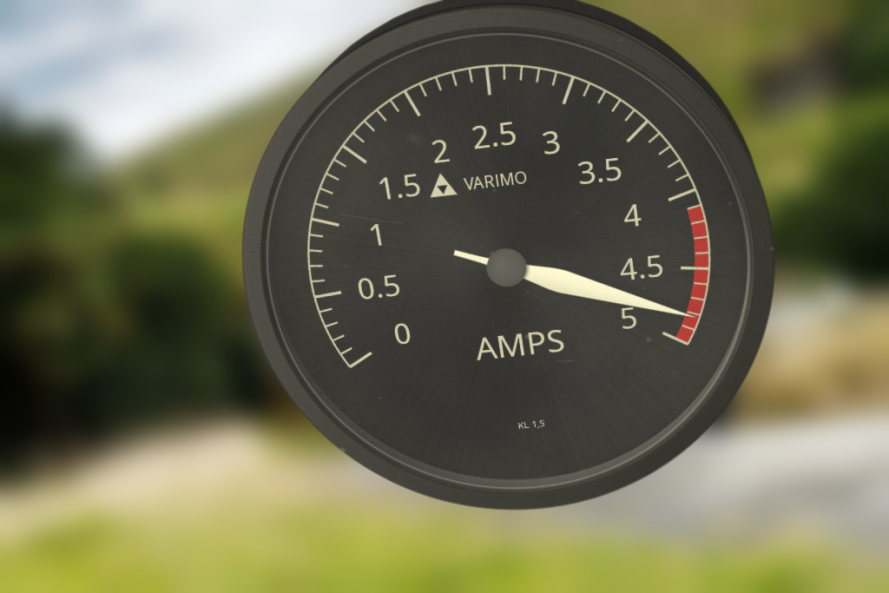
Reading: 4.8 A
